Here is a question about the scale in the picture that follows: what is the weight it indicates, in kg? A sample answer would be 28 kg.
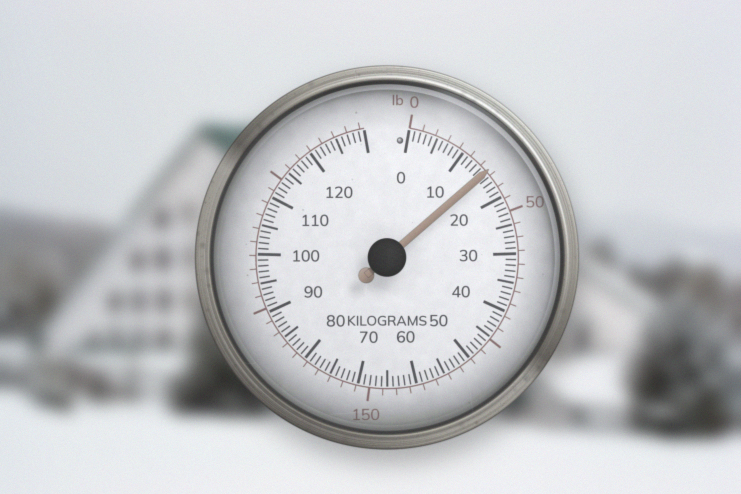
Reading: 15 kg
